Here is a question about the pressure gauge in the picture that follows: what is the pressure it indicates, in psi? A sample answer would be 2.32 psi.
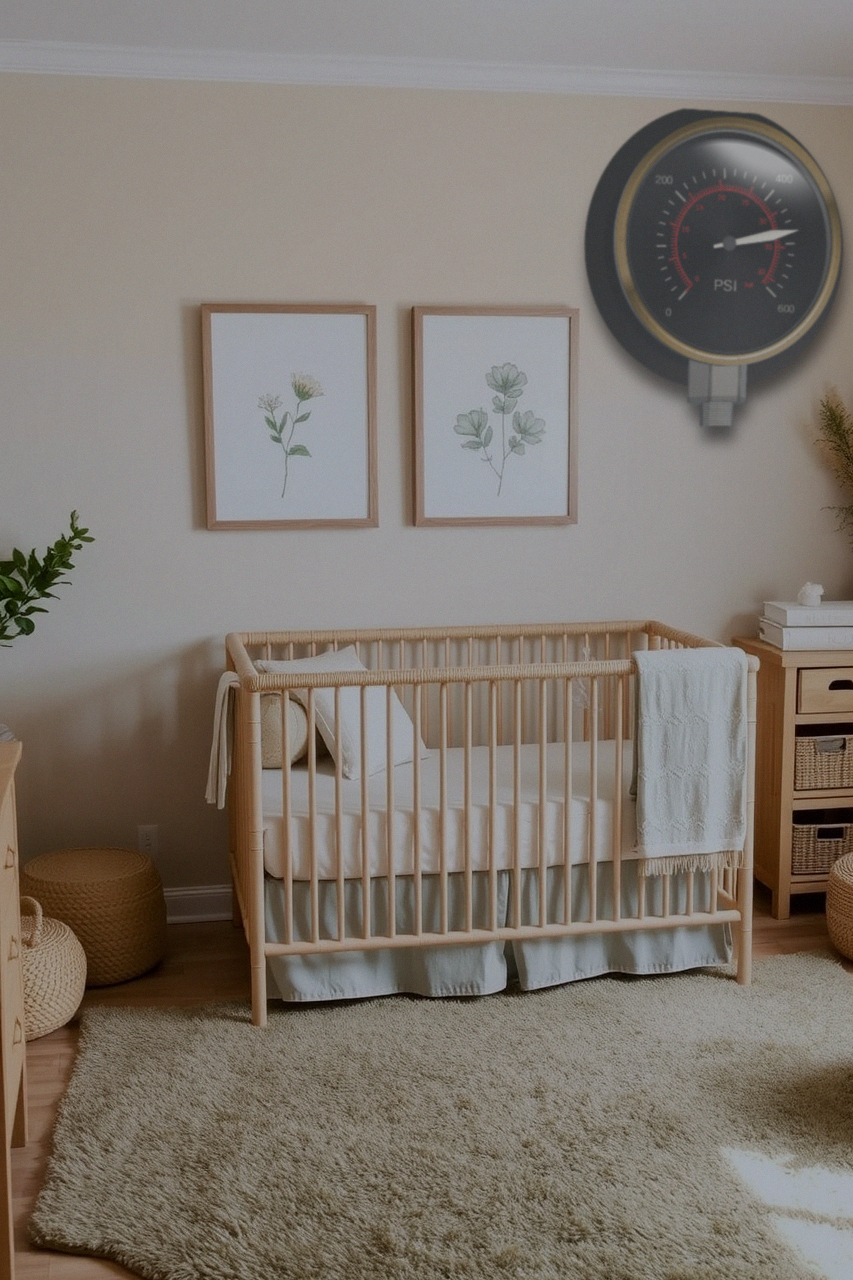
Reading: 480 psi
